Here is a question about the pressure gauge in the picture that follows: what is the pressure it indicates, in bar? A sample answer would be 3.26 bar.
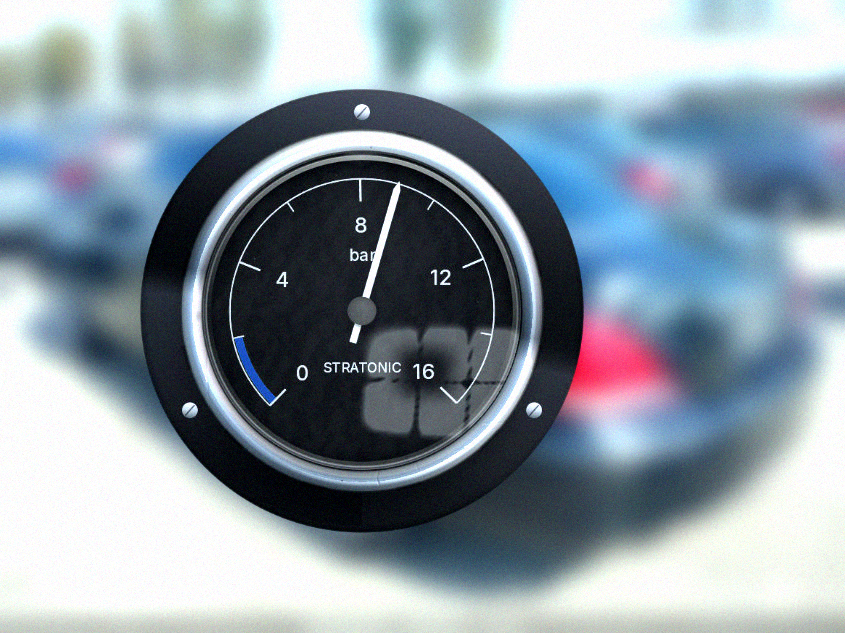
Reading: 9 bar
